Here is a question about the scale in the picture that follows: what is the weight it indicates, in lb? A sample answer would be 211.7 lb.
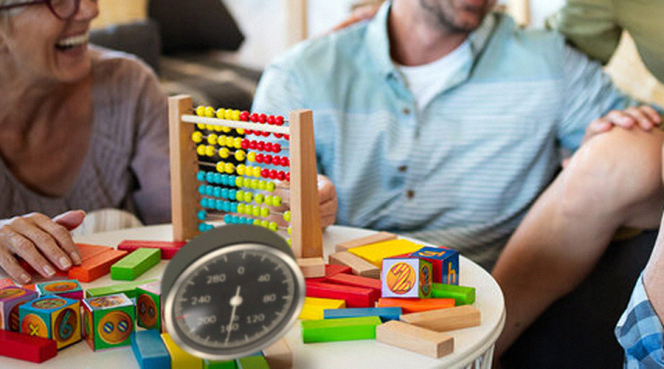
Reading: 160 lb
